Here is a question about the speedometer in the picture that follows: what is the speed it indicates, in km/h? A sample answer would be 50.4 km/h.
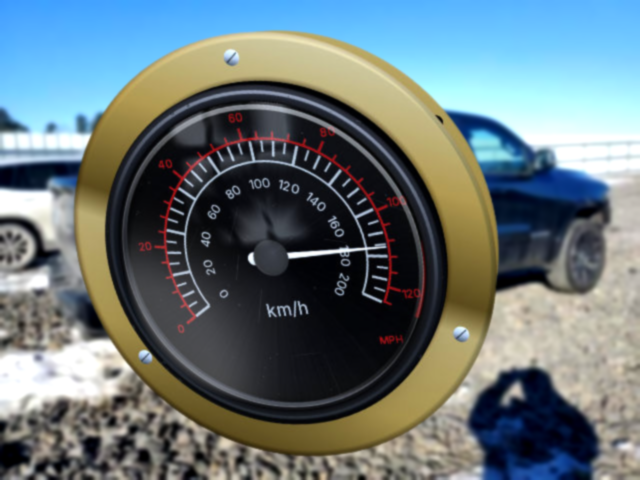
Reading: 175 km/h
